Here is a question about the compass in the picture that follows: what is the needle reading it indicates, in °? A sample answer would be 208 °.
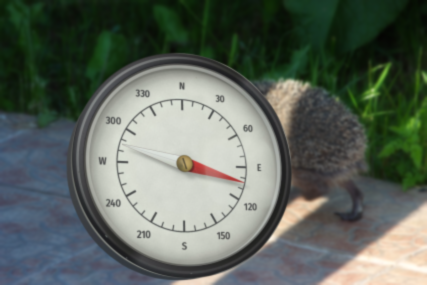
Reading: 105 °
